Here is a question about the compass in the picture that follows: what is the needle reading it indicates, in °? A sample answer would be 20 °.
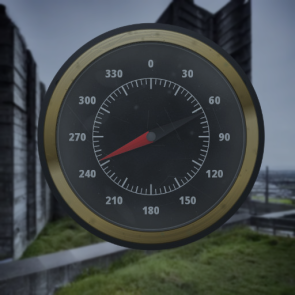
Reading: 245 °
